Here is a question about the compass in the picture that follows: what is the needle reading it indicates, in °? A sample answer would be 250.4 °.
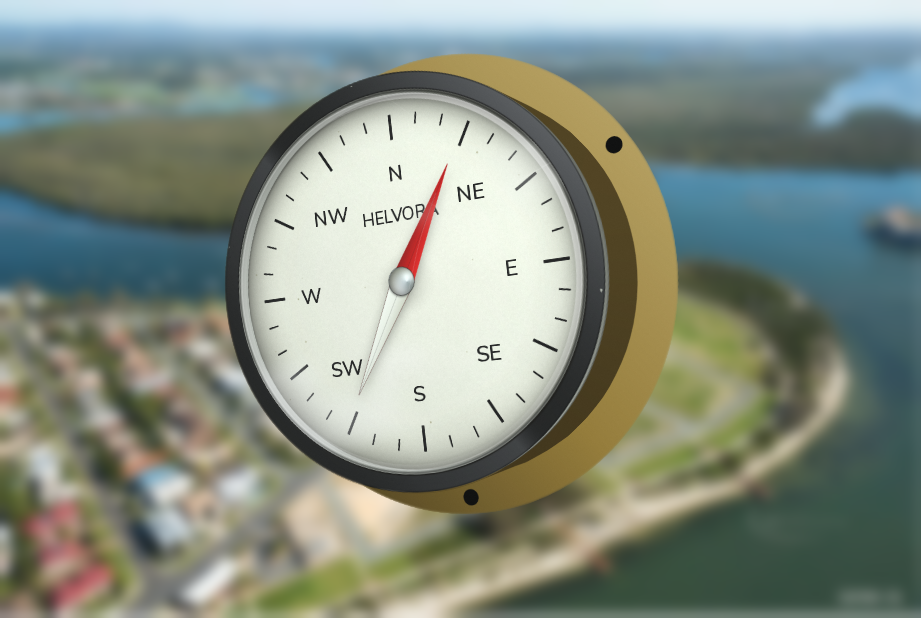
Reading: 30 °
